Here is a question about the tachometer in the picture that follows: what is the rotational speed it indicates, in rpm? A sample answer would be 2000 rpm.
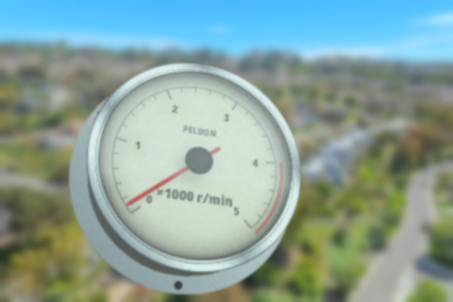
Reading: 100 rpm
